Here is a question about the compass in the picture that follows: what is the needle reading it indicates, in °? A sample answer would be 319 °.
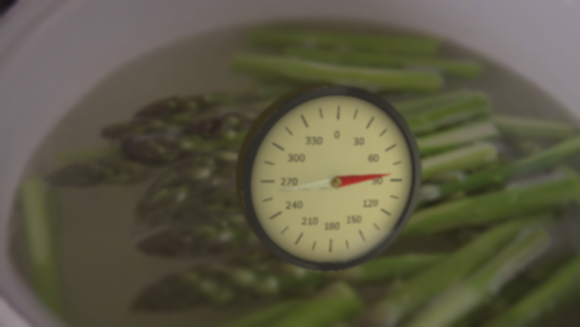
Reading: 82.5 °
